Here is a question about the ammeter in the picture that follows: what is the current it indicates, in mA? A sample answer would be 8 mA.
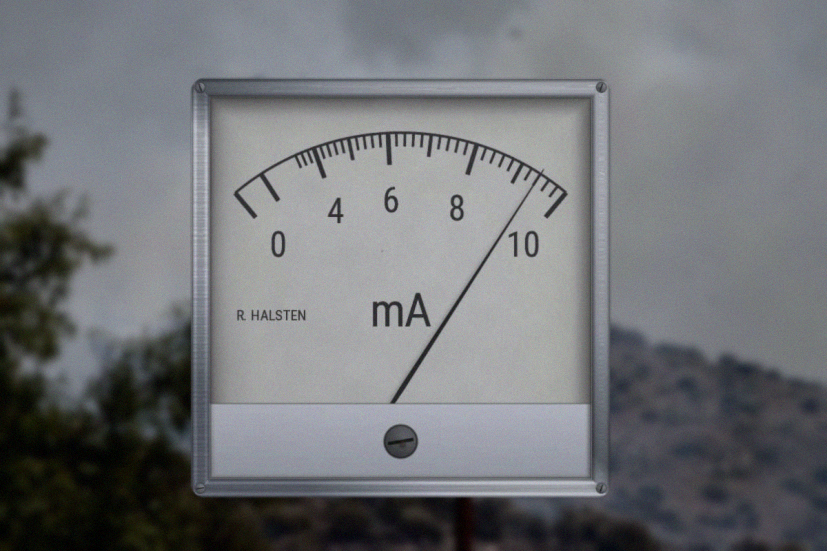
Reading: 9.4 mA
